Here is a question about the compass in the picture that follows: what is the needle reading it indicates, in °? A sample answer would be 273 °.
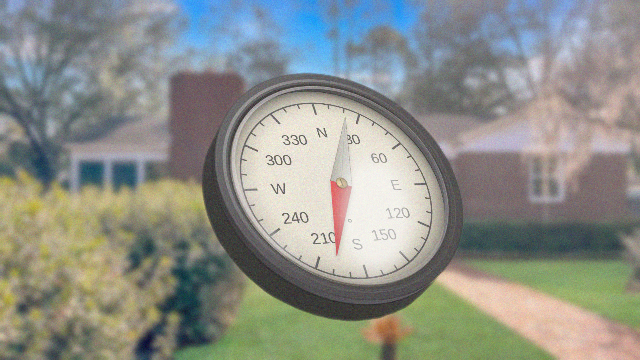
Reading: 200 °
